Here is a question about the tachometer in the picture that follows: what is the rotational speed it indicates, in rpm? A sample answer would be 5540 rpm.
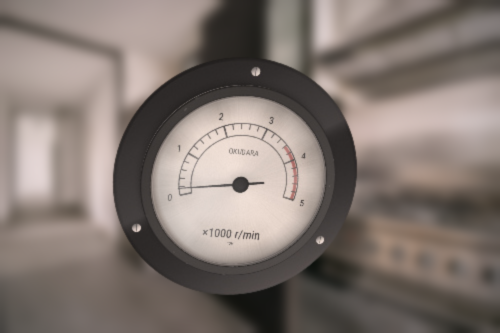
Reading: 200 rpm
